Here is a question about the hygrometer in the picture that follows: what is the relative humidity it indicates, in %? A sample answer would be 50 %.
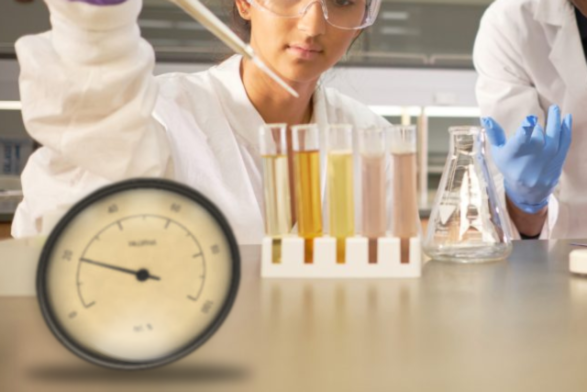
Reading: 20 %
